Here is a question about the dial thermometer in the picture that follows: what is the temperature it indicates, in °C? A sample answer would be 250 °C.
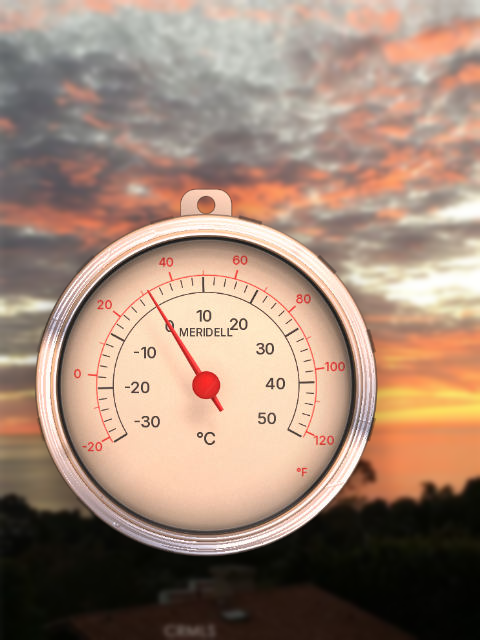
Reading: 0 °C
